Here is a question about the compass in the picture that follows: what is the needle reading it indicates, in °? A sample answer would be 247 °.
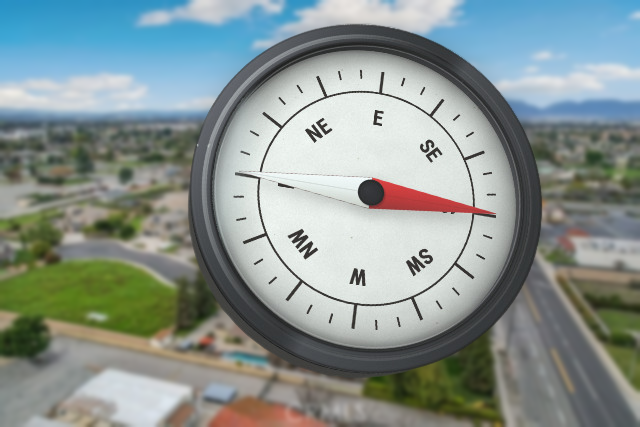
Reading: 180 °
